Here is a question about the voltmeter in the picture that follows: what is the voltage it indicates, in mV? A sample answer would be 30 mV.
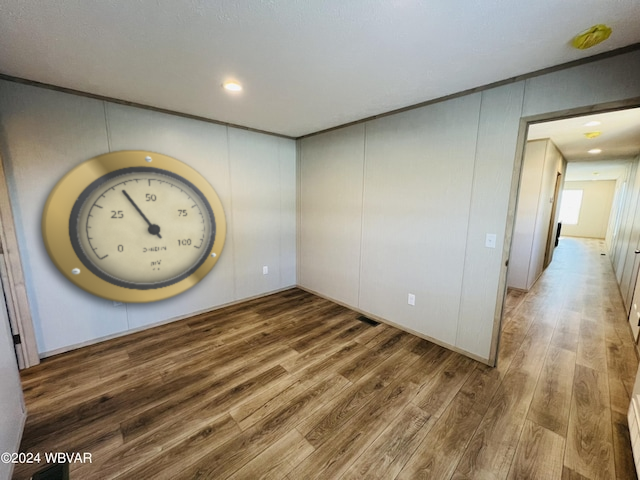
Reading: 37.5 mV
